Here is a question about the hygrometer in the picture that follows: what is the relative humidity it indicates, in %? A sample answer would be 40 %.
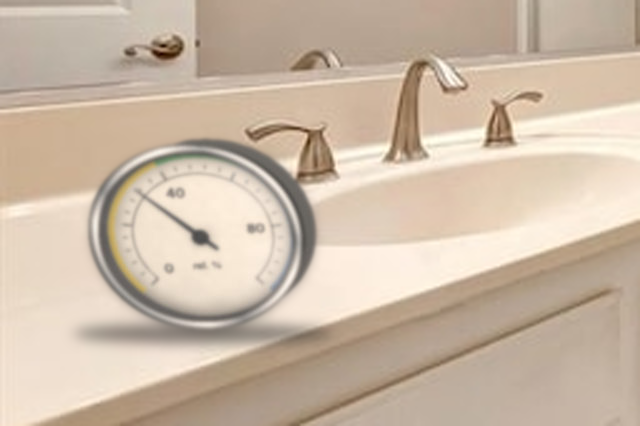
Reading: 32 %
